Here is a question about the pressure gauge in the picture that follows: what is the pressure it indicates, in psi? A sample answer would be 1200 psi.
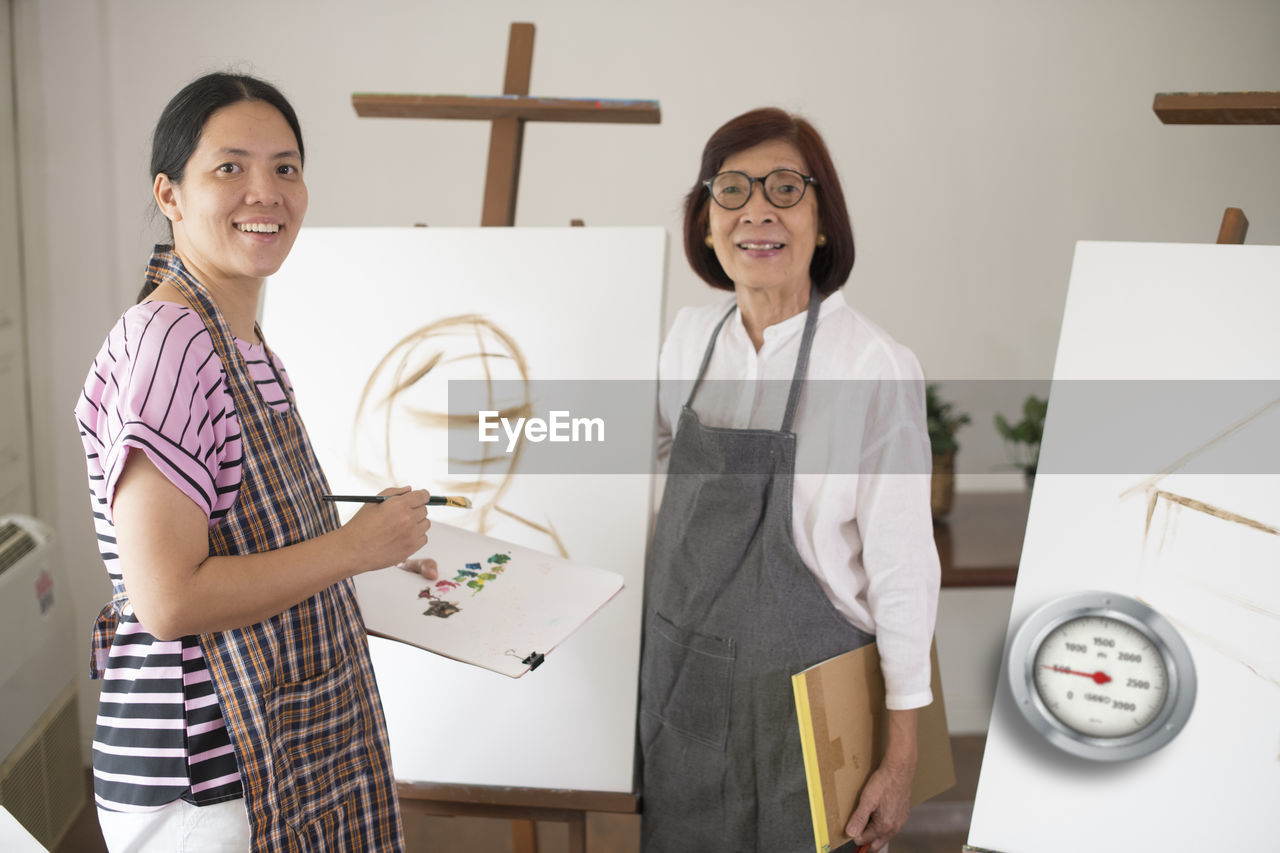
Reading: 500 psi
